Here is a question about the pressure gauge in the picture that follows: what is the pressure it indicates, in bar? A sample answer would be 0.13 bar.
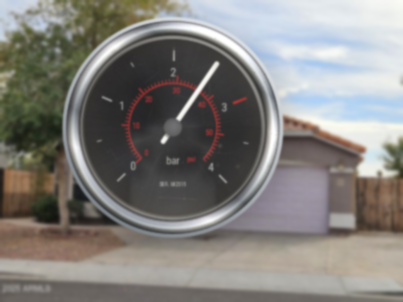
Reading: 2.5 bar
